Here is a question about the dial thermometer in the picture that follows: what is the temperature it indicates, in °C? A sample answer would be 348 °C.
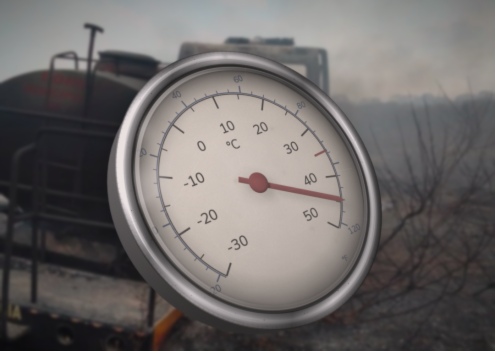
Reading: 45 °C
